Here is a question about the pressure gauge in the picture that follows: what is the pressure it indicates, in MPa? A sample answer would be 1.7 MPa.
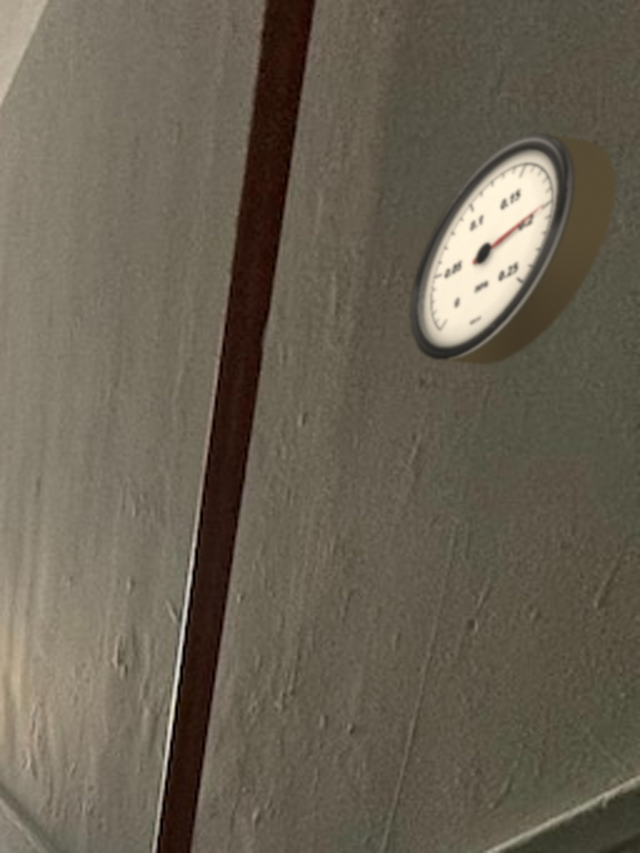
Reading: 0.2 MPa
